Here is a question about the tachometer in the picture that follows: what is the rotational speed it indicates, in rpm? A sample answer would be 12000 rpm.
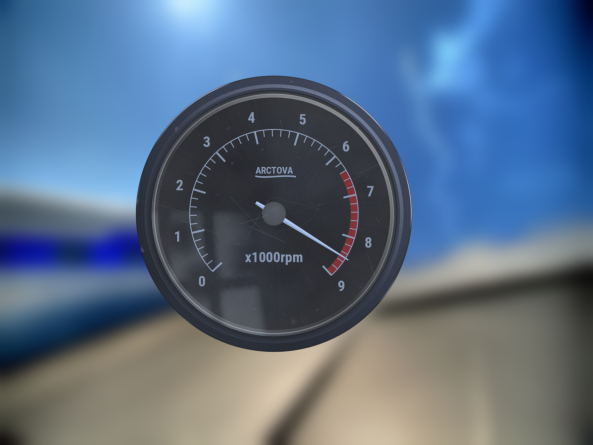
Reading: 8500 rpm
